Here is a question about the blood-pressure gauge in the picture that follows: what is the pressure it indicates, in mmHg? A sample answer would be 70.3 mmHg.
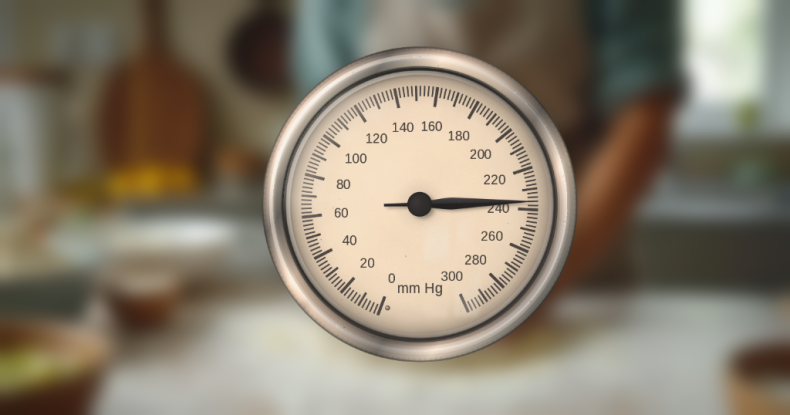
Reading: 236 mmHg
